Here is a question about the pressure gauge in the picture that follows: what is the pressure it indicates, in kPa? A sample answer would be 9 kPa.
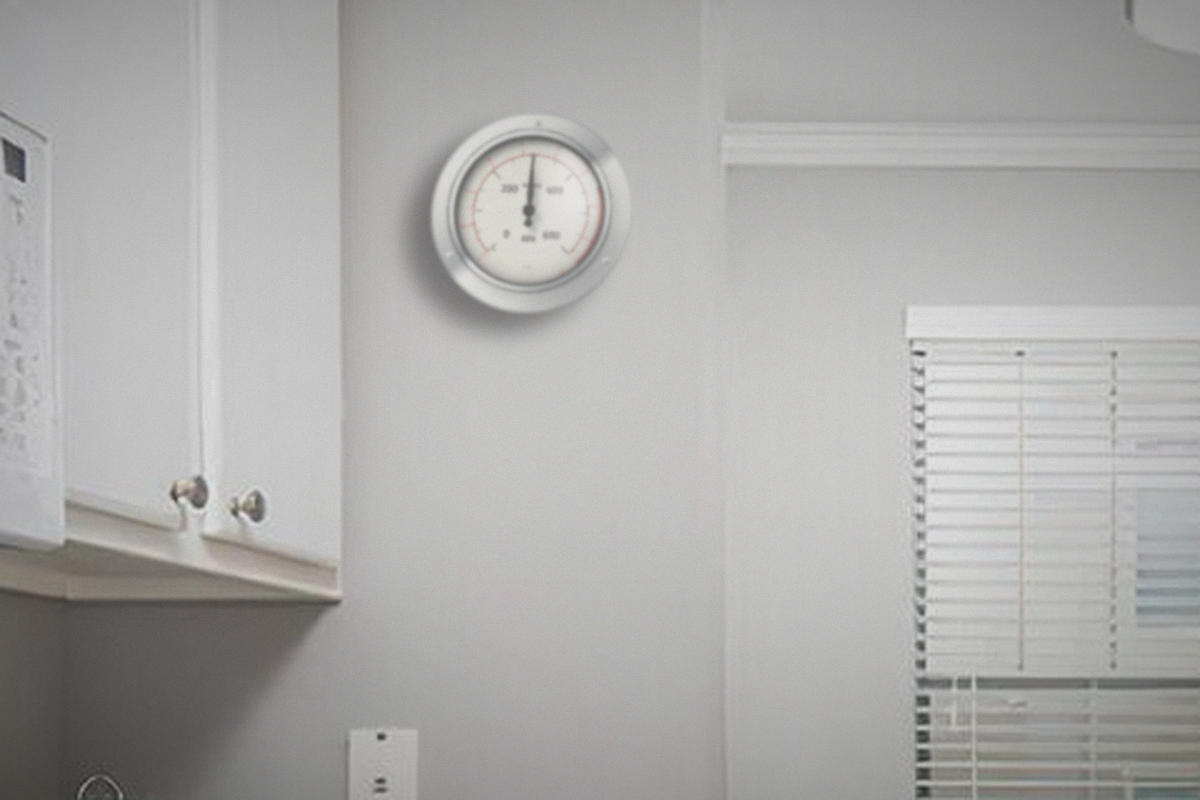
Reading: 300 kPa
